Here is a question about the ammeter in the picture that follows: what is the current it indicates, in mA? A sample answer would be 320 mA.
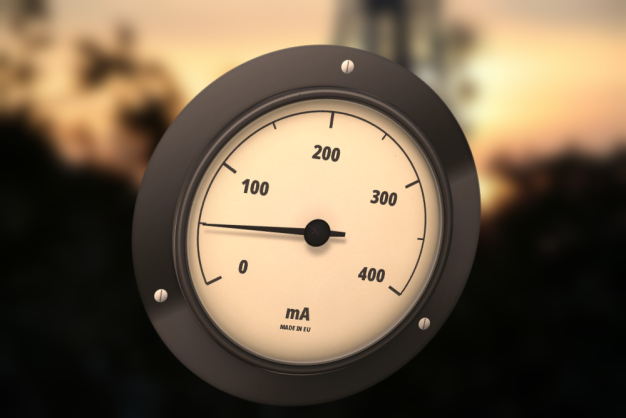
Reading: 50 mA
